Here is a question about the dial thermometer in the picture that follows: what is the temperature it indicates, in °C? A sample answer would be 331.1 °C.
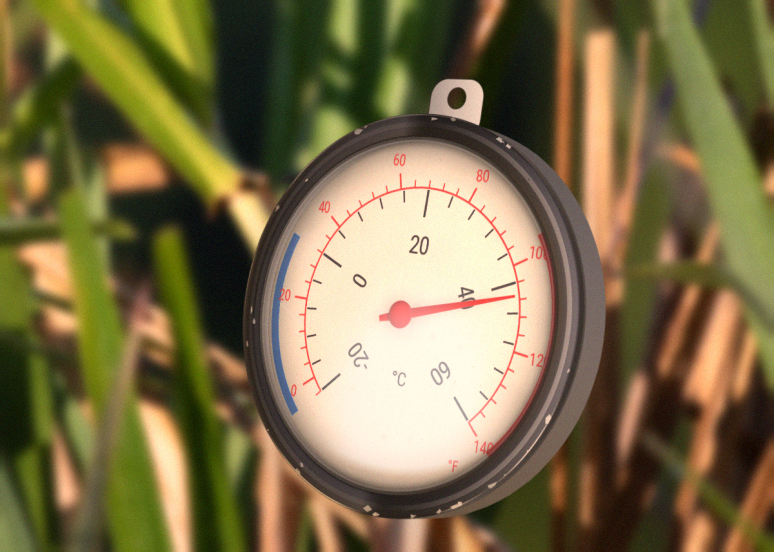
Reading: 42 °C
